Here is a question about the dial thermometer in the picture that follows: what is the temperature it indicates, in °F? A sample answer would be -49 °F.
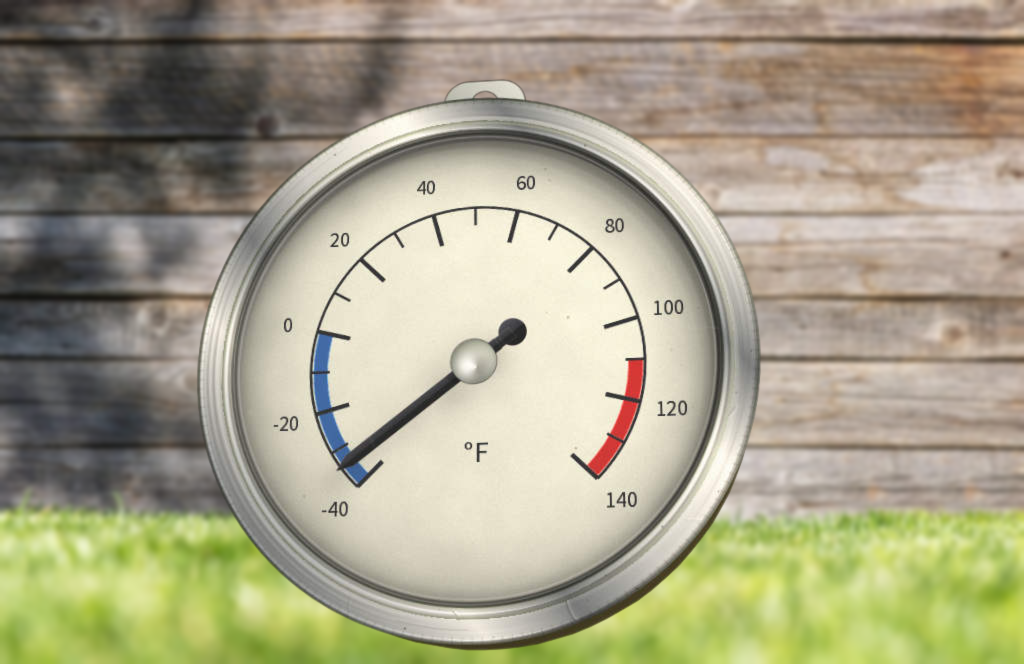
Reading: -35 °F
